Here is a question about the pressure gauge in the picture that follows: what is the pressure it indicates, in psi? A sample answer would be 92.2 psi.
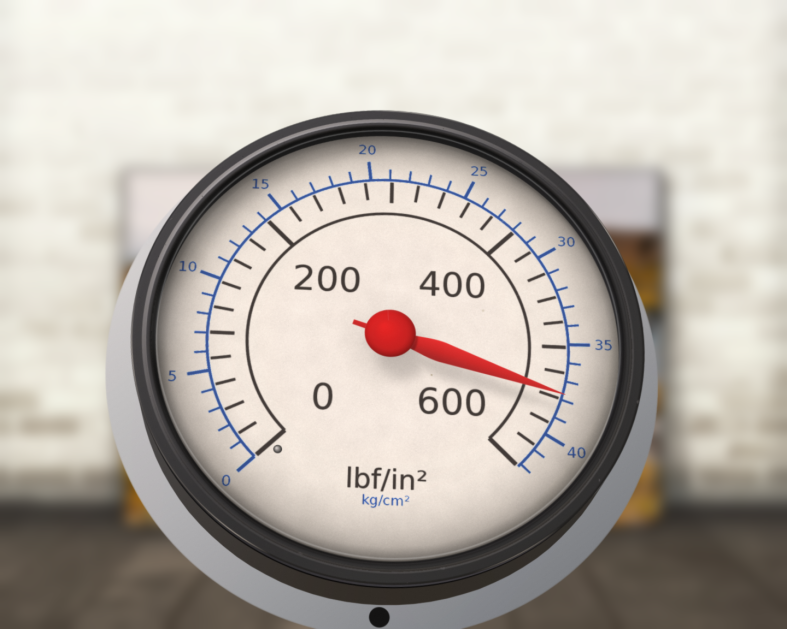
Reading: 540 psi
